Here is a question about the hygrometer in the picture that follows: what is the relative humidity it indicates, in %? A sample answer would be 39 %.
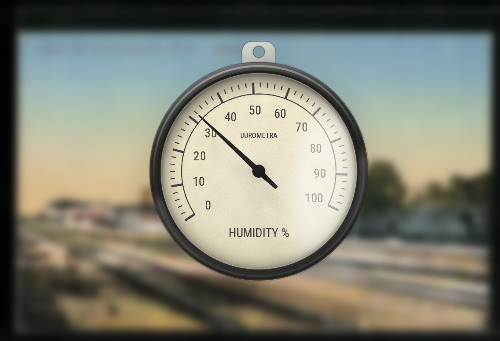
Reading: 32 %
